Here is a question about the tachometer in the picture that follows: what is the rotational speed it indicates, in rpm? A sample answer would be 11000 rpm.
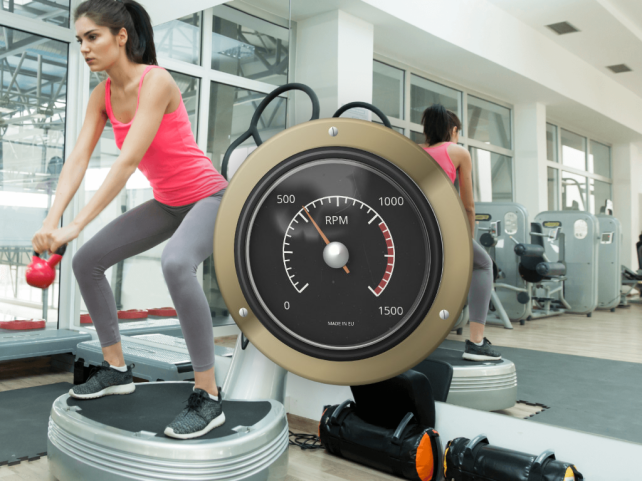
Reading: 550 rpm
